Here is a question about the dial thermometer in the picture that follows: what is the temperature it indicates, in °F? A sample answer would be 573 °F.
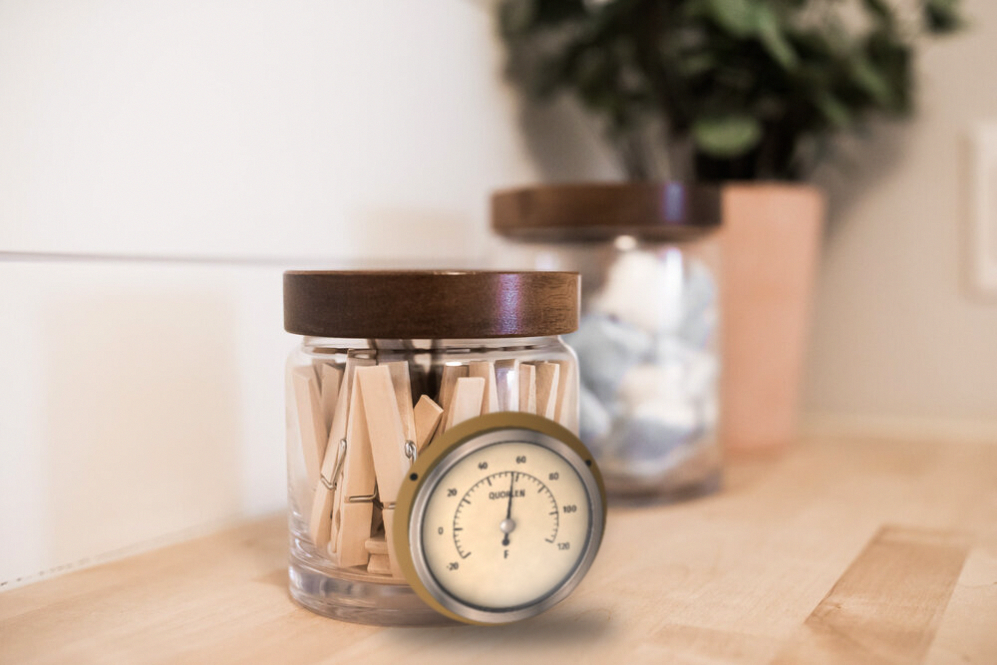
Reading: 56 °F
